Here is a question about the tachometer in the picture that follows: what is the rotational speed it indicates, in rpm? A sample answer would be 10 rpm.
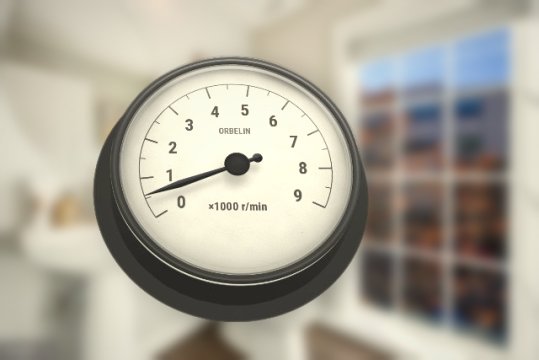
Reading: 500 rpm
